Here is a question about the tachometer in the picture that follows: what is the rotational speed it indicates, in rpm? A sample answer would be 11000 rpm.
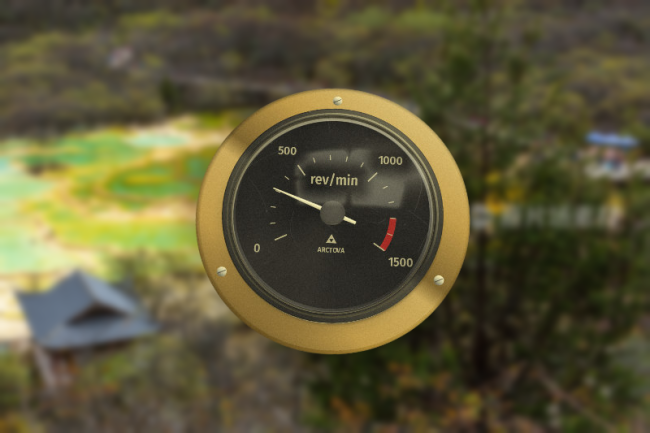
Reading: 300 rpm
